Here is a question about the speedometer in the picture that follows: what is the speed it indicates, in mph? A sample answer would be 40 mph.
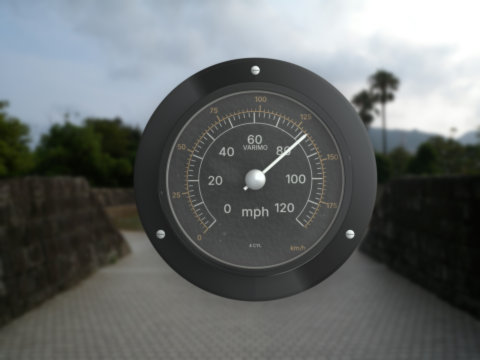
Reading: 82 mph
